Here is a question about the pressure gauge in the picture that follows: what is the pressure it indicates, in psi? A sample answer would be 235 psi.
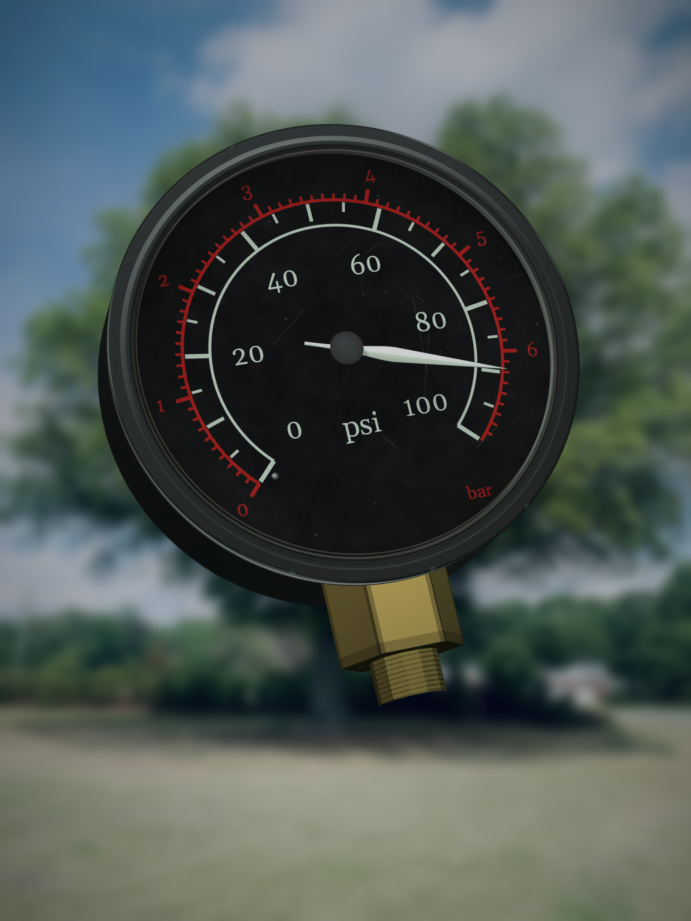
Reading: 90 psi
